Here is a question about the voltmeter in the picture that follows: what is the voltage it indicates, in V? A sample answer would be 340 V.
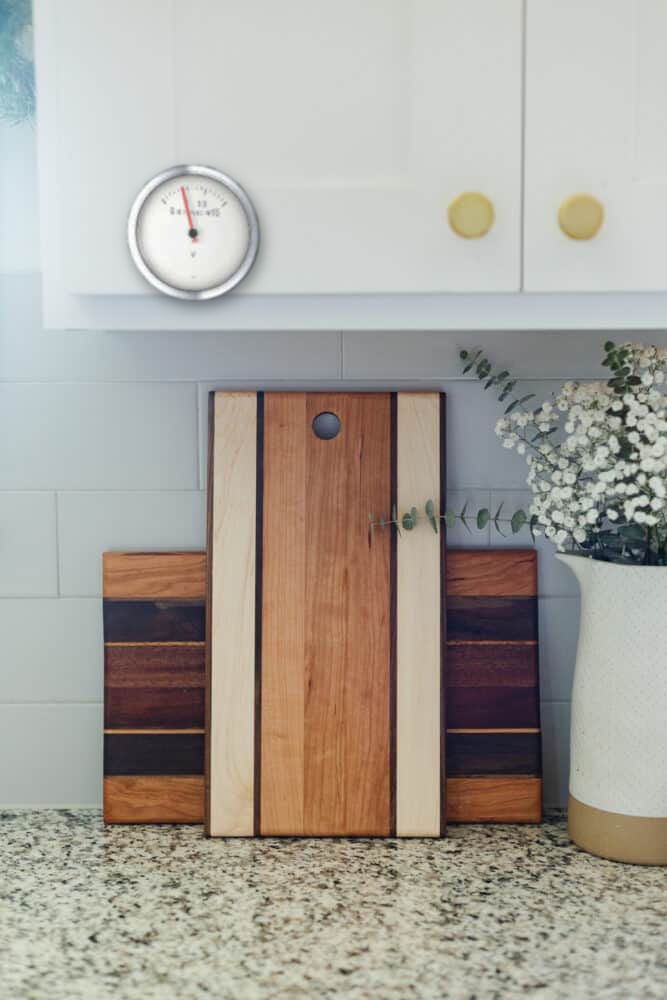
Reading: 5 V
